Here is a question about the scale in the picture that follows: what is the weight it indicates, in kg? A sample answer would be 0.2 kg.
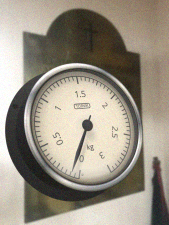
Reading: 0.1 kg
